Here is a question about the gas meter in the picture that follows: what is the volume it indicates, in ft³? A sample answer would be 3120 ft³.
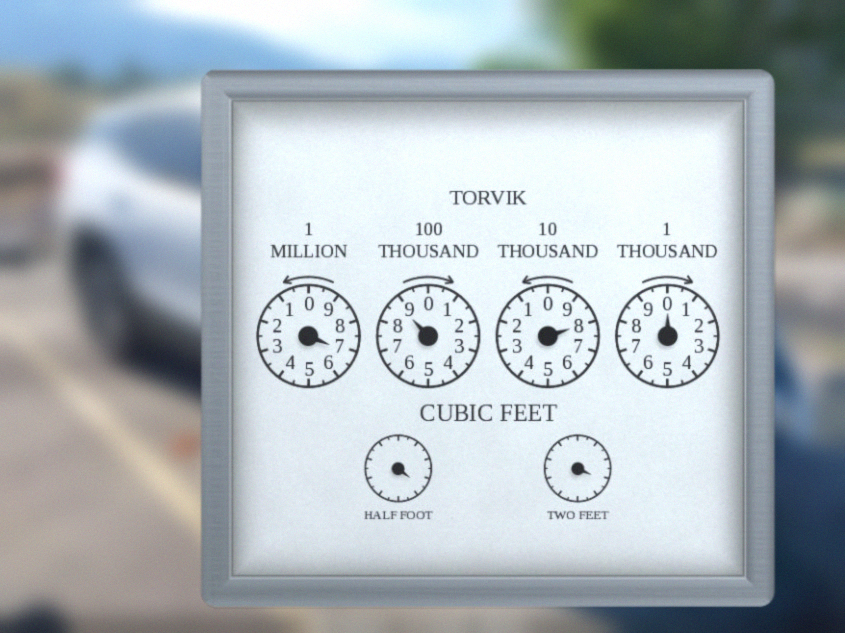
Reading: 688000 ft³
